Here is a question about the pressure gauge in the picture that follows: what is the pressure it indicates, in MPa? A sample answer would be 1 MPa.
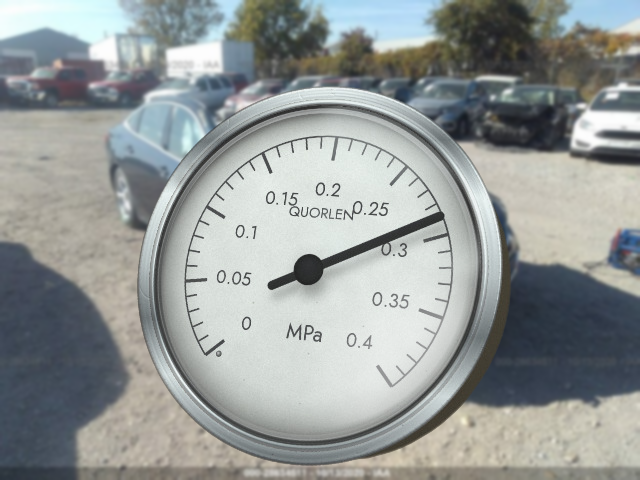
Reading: 0.29 MPa
